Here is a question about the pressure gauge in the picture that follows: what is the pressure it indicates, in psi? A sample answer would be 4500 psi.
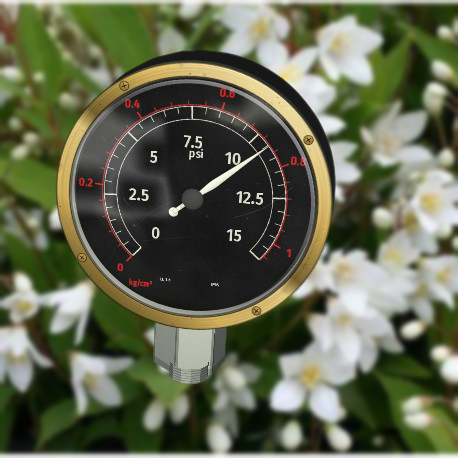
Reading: 10.5 psi
